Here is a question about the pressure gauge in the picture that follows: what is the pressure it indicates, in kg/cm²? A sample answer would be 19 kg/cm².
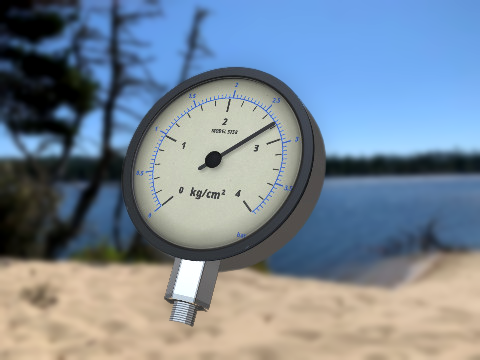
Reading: 2.8 kg/cm²
